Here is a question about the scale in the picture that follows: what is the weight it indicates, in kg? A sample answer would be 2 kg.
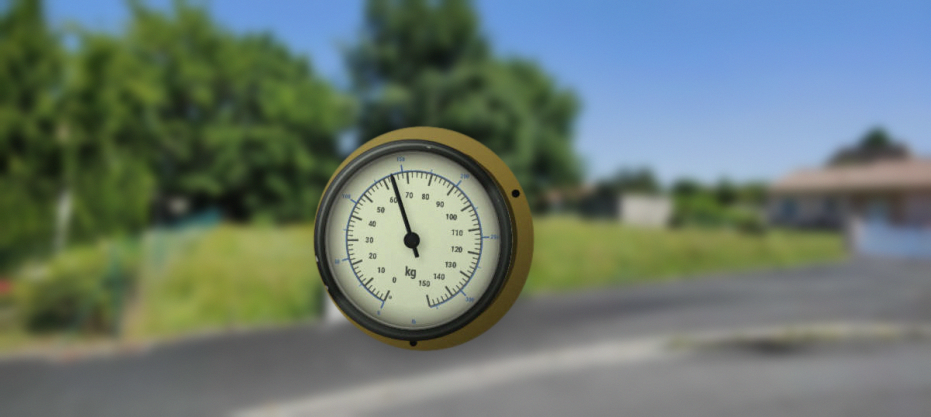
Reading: 64 kg
